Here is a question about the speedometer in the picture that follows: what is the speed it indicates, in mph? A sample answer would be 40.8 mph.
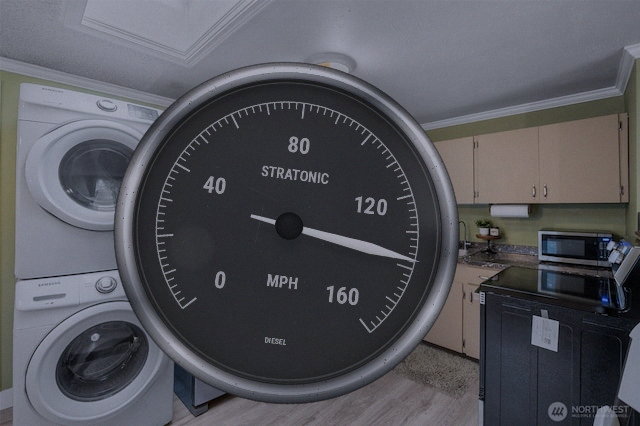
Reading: 138 mph
